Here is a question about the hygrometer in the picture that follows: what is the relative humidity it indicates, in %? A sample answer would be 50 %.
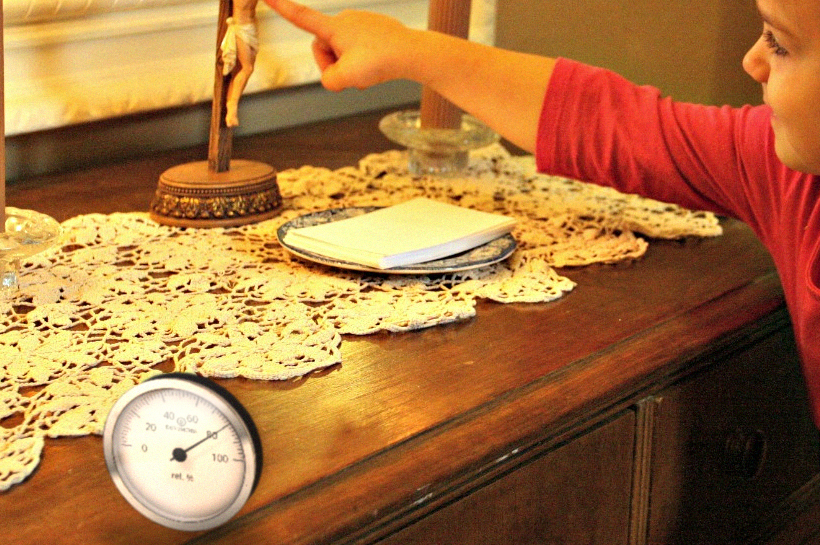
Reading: 80 %
